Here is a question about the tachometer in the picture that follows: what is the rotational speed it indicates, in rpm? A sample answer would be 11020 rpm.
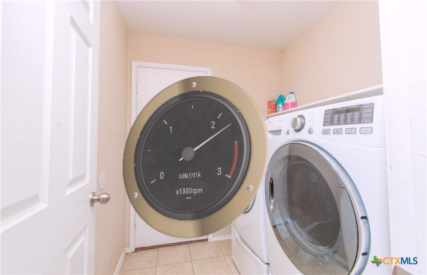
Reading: 2250 rpm
